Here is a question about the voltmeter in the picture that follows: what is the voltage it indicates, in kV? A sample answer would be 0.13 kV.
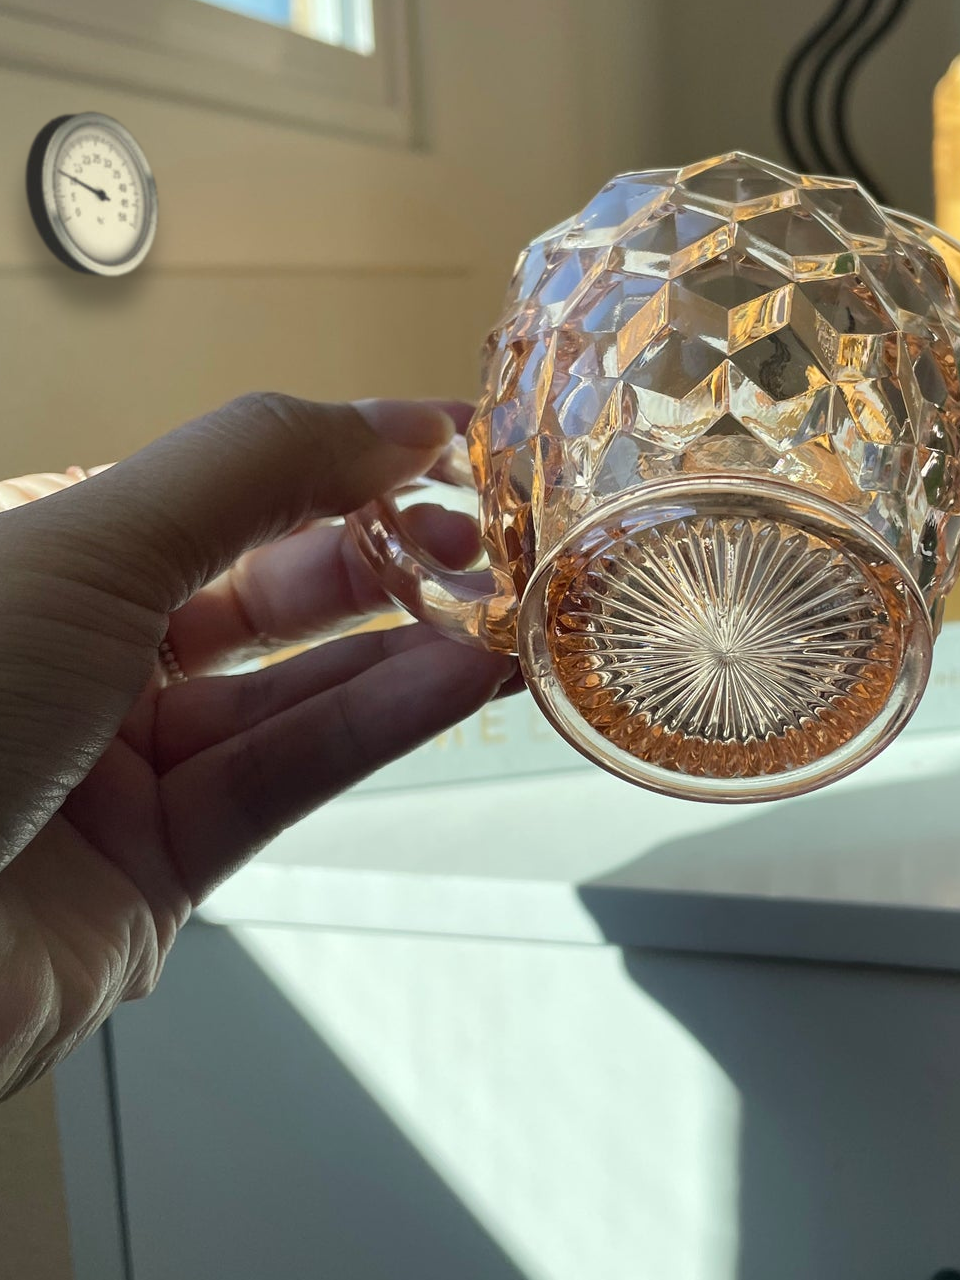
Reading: 10 kV
